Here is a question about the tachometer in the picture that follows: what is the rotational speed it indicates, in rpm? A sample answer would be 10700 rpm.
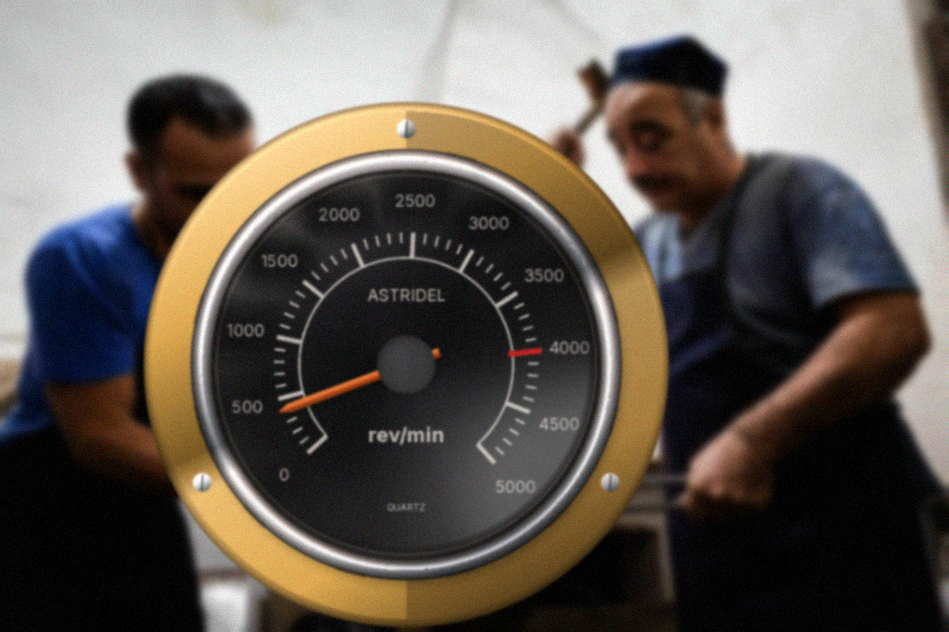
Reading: 400 rpm
